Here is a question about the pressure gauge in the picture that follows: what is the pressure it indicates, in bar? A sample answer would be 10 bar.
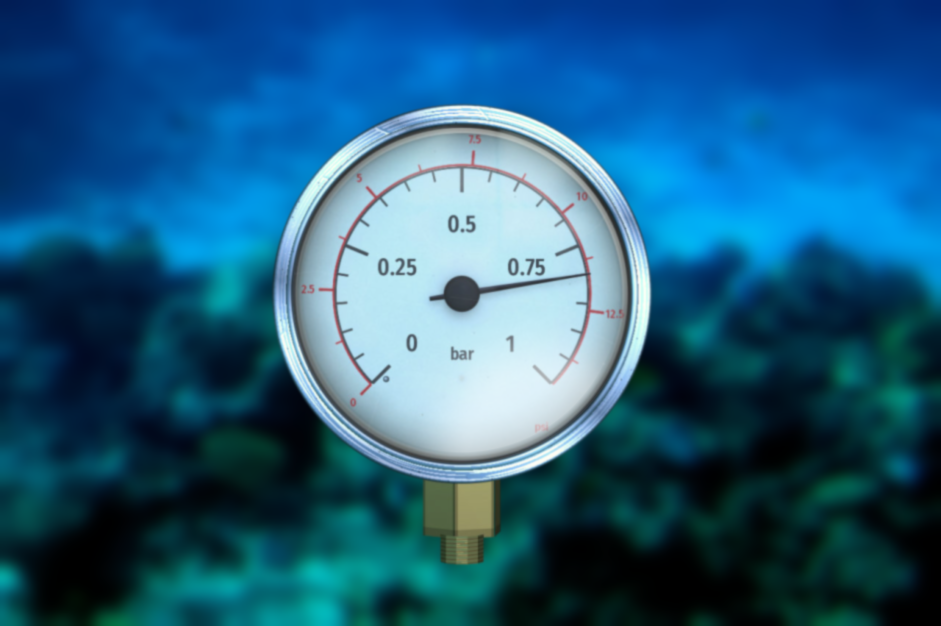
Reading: 0.8 bar
